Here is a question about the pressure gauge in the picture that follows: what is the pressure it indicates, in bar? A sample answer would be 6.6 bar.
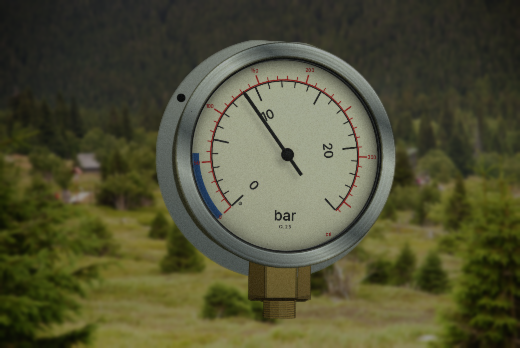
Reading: 9 bar
